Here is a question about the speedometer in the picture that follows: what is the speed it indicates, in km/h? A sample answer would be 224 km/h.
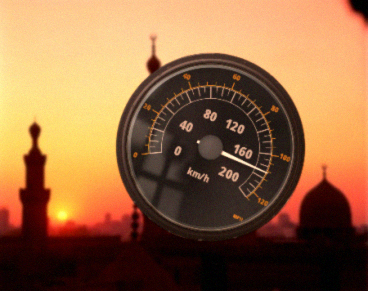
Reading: 175 km/h
